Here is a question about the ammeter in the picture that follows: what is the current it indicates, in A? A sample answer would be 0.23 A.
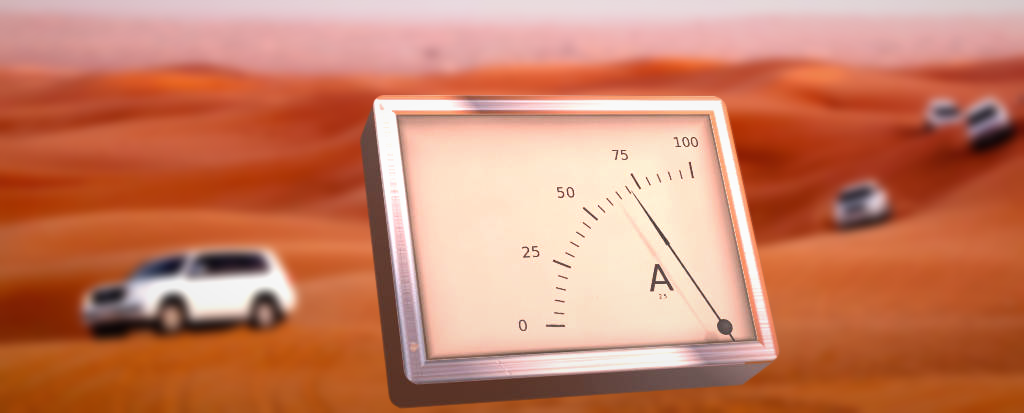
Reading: 70 A
